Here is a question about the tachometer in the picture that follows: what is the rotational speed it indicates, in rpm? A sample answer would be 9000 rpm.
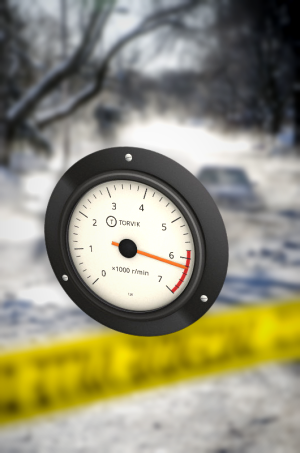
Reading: 6200 rpm
